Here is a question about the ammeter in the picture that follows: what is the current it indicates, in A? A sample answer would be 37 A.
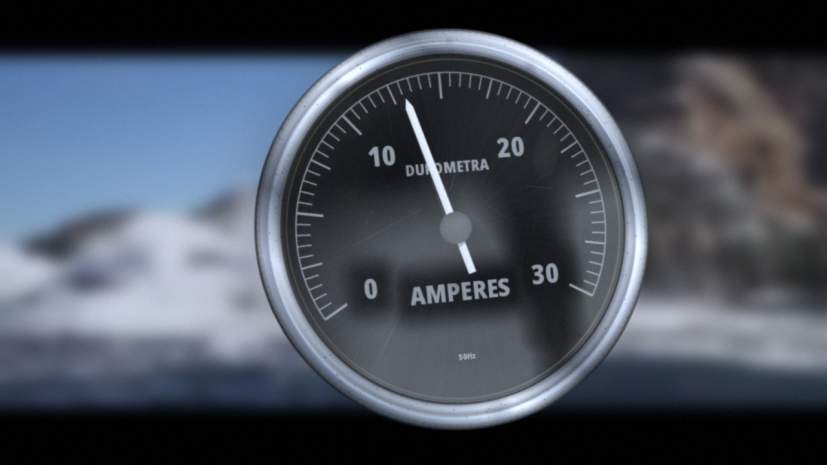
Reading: 13 A
